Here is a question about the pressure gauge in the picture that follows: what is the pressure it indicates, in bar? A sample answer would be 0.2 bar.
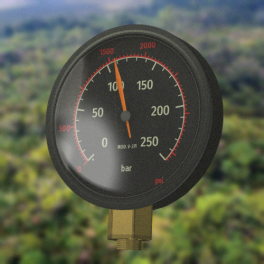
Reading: 110 bar
